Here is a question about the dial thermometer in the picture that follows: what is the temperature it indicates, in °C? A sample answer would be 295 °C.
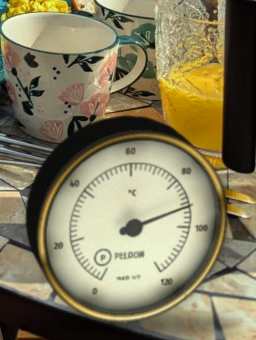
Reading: 90 °C
